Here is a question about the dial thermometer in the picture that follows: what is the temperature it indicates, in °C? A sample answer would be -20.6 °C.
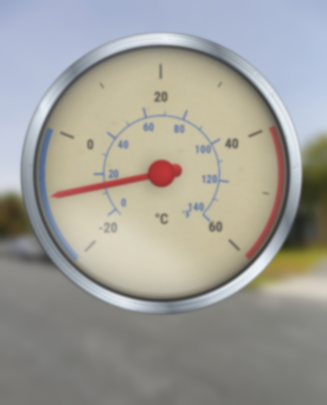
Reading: -10 °C
